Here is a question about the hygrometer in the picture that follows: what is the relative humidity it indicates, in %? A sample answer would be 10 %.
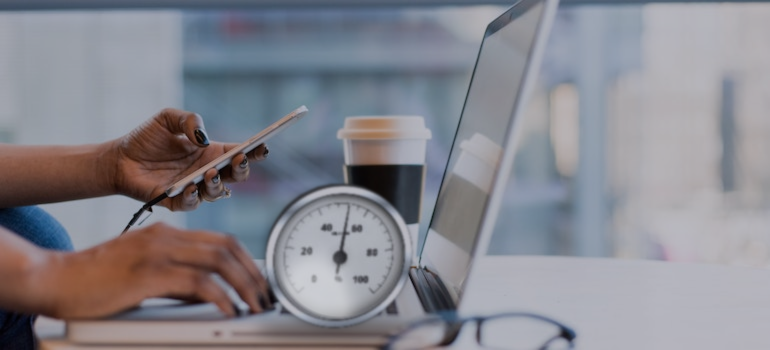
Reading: 52 %
